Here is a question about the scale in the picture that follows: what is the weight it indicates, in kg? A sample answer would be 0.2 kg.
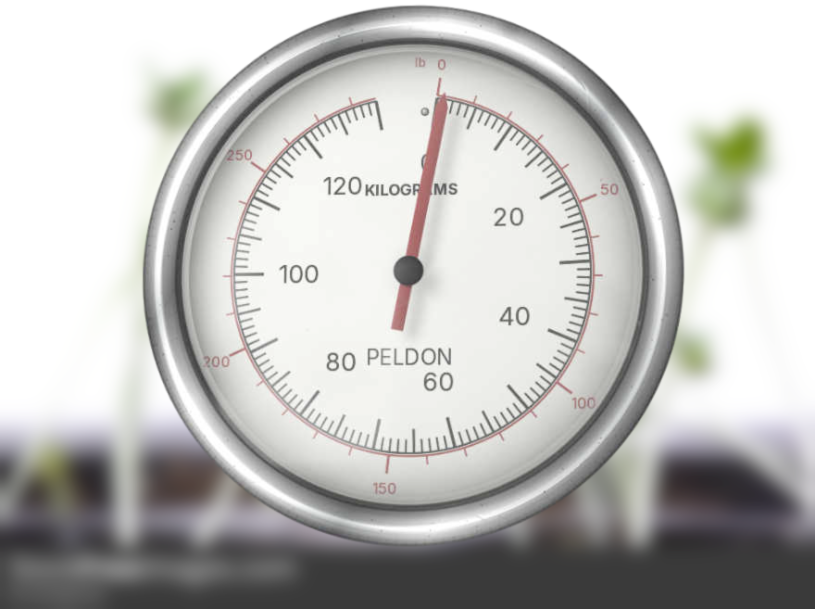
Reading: 1 kg
